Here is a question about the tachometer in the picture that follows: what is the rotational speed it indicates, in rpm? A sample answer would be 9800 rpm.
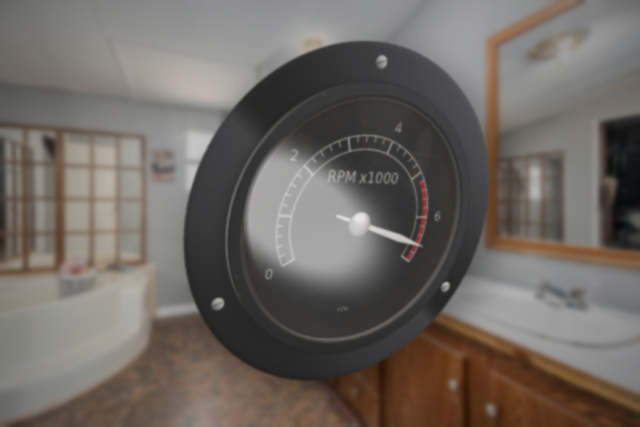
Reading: 6600 rpm
